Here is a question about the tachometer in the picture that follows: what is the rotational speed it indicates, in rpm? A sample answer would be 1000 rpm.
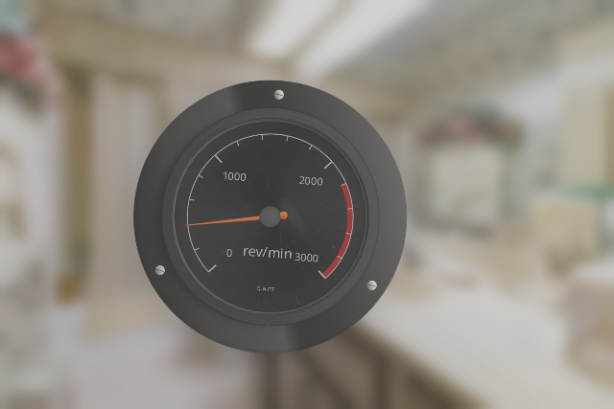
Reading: 400 rpm
